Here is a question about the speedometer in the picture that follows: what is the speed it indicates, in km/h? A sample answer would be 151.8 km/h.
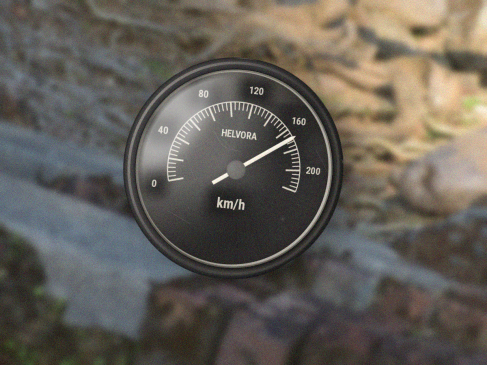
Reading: 168 km/h
